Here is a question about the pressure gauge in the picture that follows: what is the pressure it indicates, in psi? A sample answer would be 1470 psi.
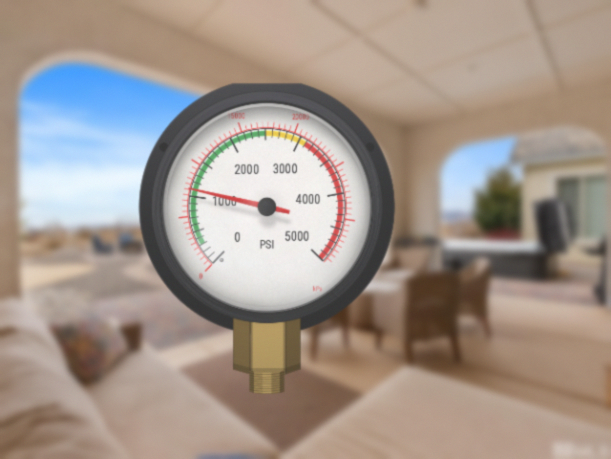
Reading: 1100 psi
